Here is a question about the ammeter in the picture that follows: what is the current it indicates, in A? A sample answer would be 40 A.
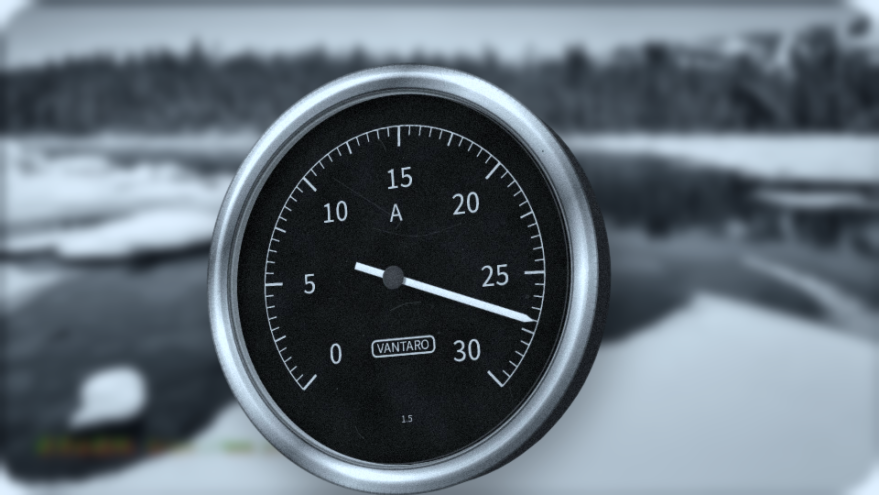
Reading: 27 A
